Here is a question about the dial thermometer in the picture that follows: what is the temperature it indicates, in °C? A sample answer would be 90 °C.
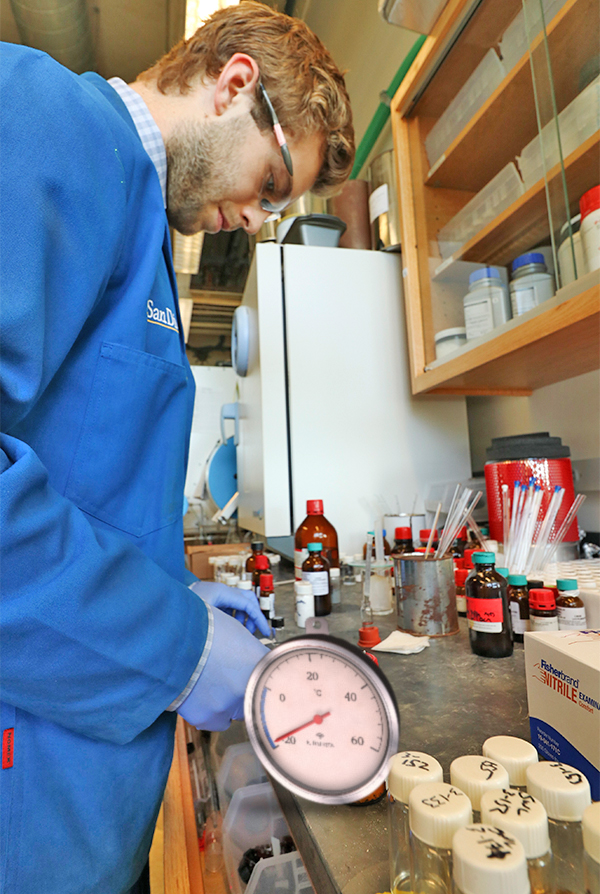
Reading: -18 °C
